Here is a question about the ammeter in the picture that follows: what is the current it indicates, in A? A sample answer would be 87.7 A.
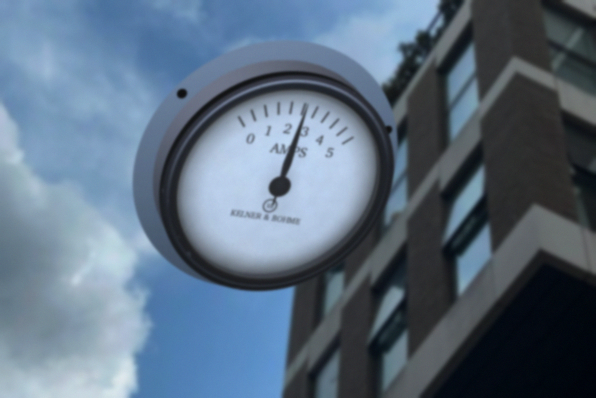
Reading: 2.5 A
